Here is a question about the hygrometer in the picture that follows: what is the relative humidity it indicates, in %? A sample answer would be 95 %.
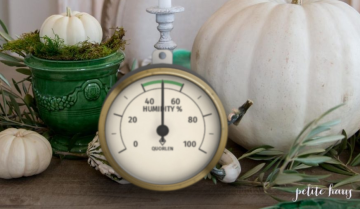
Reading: 50 %
